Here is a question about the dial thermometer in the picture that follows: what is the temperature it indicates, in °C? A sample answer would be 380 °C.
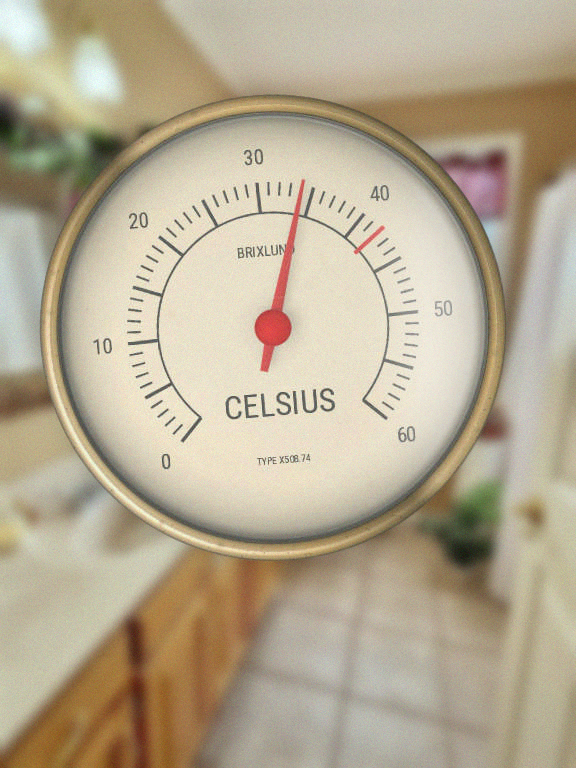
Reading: 34 °C
